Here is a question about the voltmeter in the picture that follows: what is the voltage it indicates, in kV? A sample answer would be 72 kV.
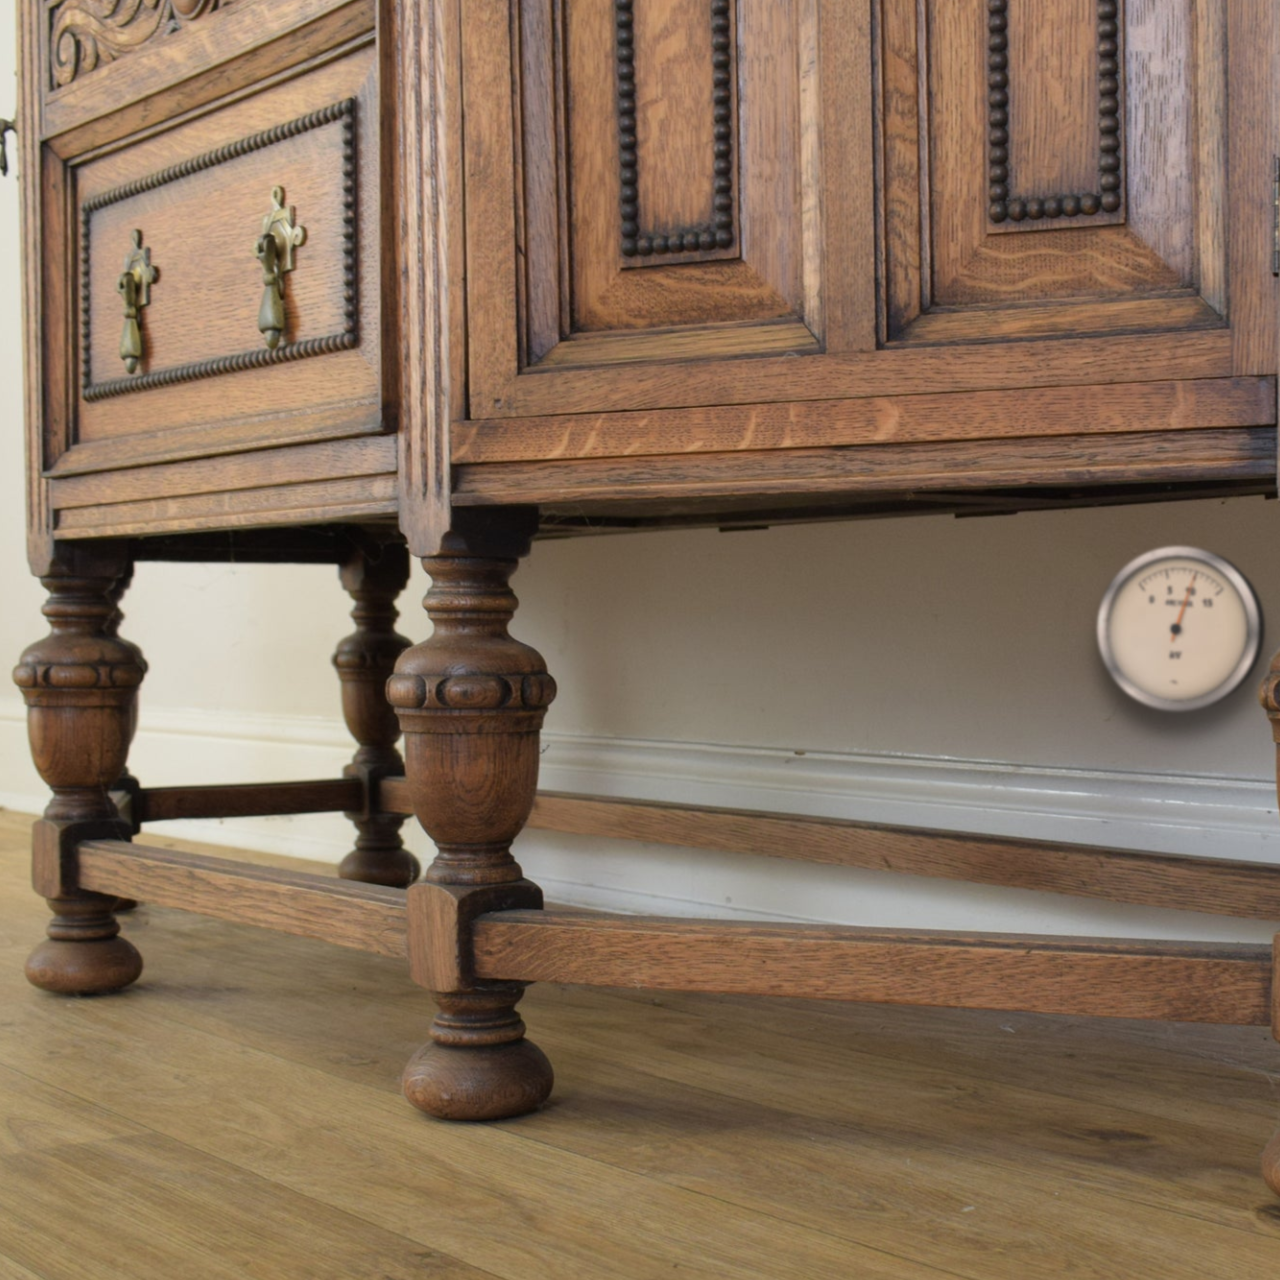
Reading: 10 kV
